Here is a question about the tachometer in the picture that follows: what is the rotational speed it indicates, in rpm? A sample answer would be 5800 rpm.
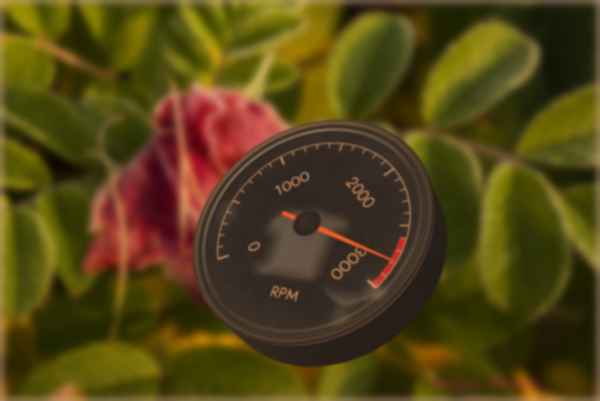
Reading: 2800 rpm
